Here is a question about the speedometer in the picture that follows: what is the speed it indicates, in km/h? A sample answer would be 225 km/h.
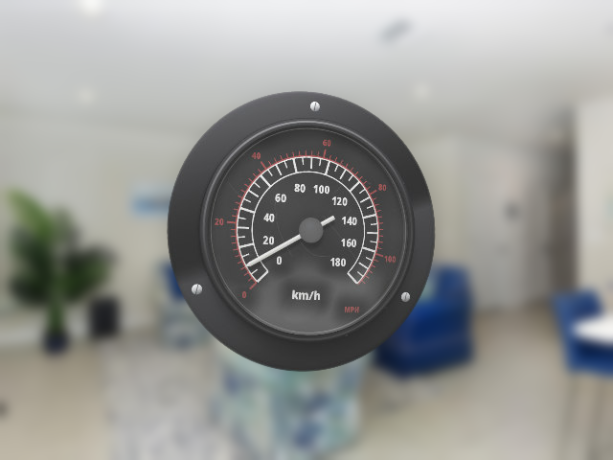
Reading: 10 km/h
